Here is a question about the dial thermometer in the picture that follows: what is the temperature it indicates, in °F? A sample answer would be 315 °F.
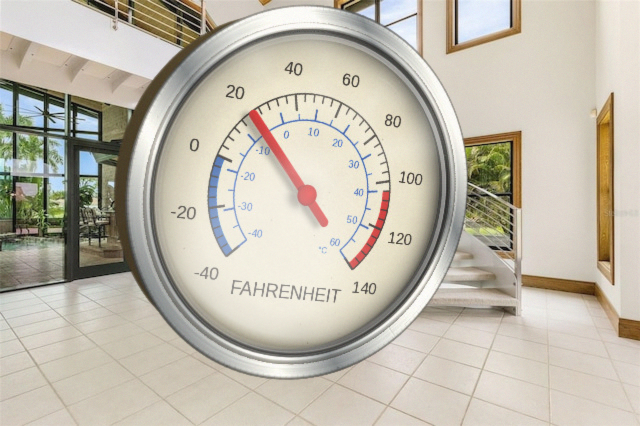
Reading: 20 °F
